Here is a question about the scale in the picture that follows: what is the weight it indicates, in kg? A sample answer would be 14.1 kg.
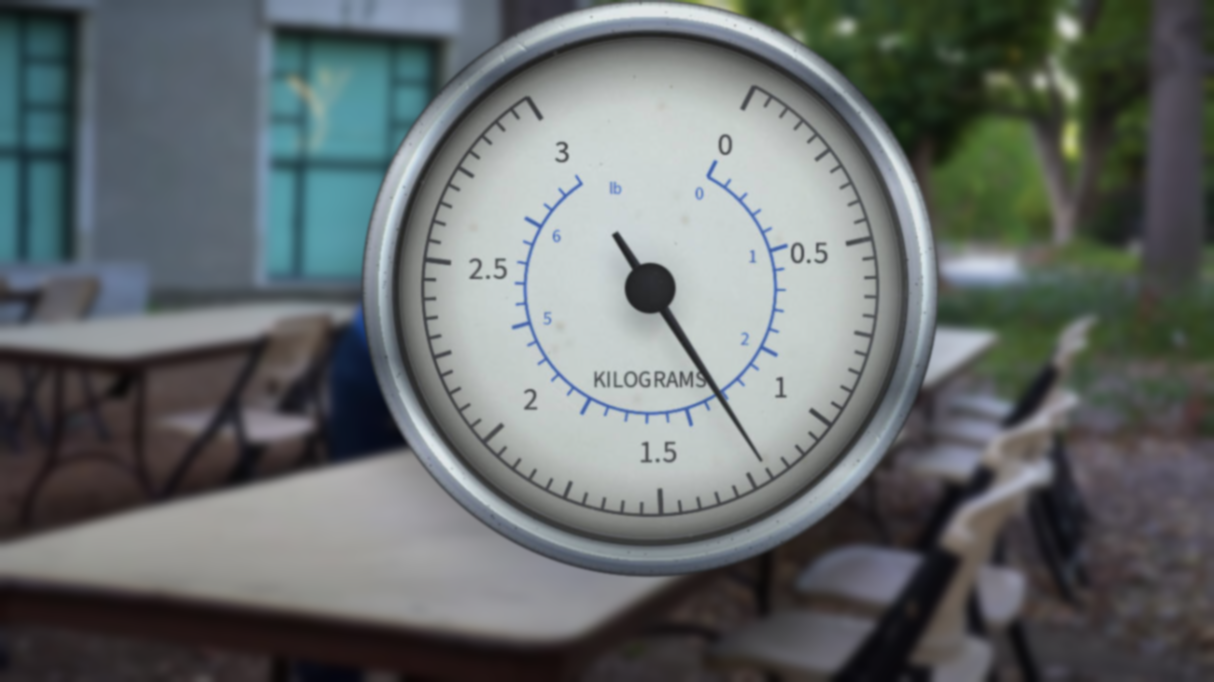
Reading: 1.2 kg
